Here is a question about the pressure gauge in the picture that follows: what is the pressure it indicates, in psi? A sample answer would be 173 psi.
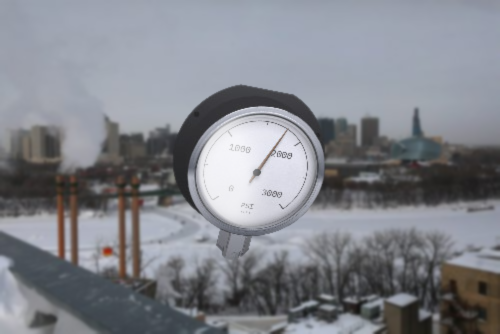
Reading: 1750 psi
